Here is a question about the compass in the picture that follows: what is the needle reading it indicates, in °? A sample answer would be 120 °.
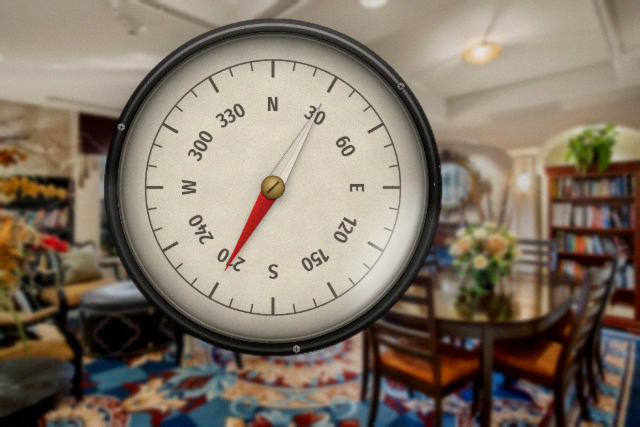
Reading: 210 °
